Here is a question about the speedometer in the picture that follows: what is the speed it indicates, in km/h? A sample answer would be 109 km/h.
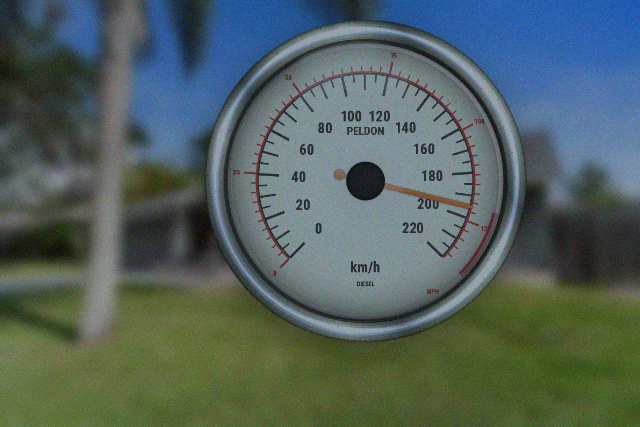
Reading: 195 km/h
